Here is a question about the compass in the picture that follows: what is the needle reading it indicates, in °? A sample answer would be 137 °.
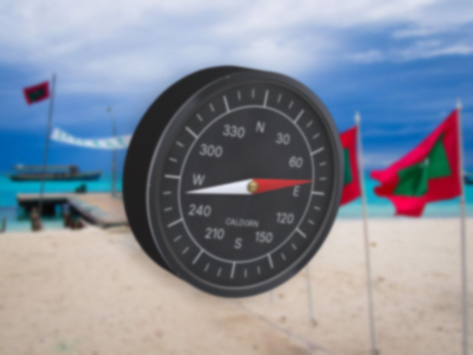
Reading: 80 °
